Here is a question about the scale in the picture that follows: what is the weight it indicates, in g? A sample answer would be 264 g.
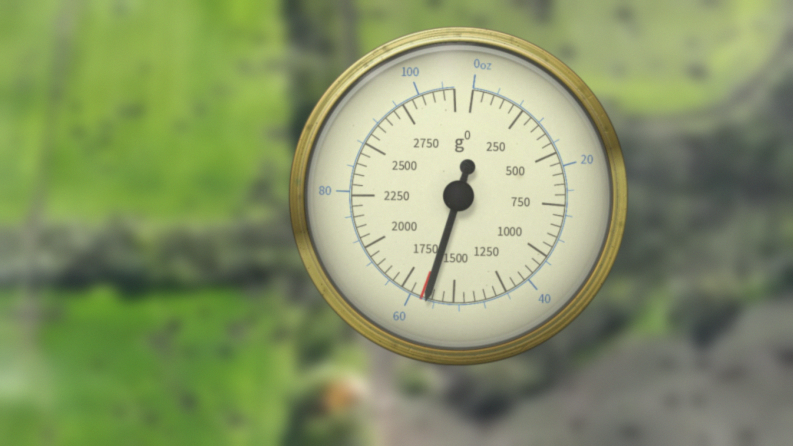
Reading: 1625 g
